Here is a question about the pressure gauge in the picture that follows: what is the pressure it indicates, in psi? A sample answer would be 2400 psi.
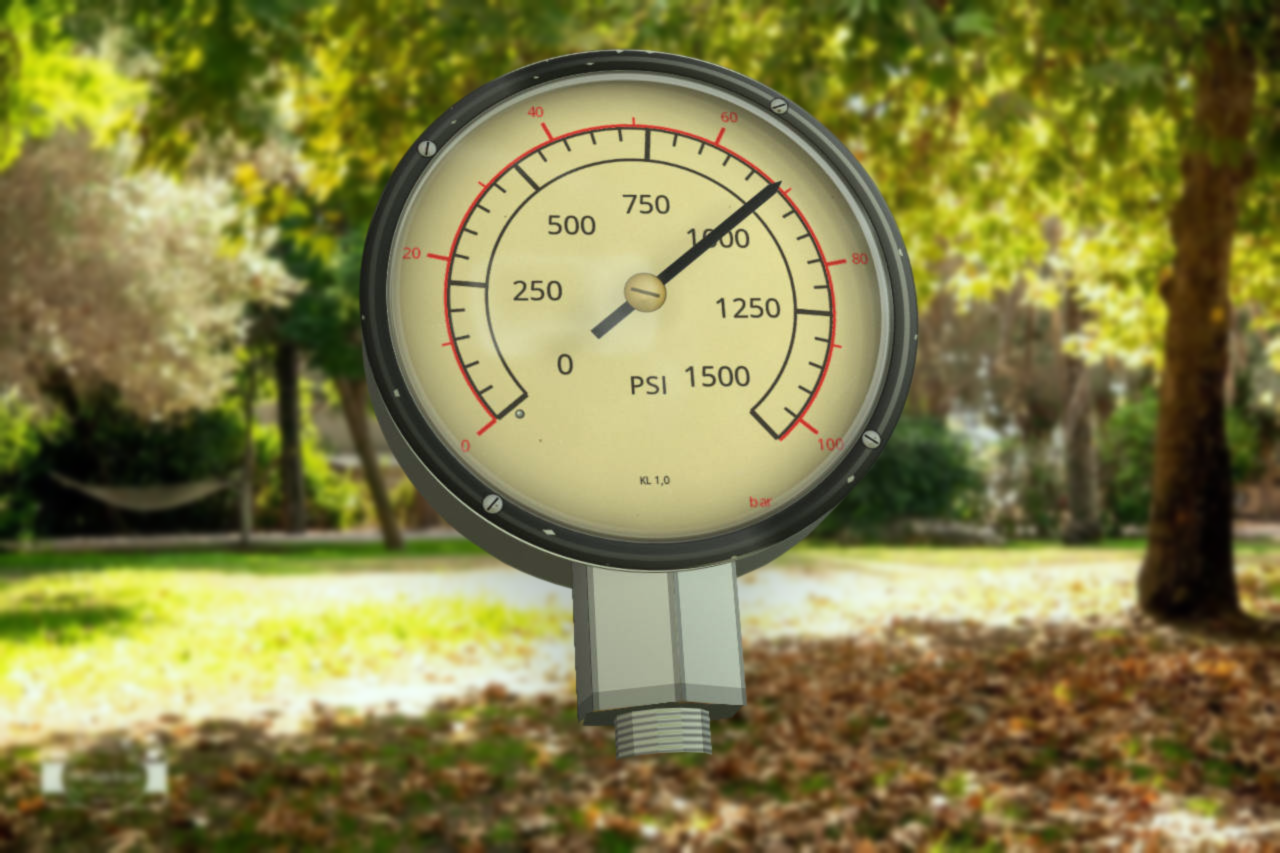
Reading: 1000 psi
